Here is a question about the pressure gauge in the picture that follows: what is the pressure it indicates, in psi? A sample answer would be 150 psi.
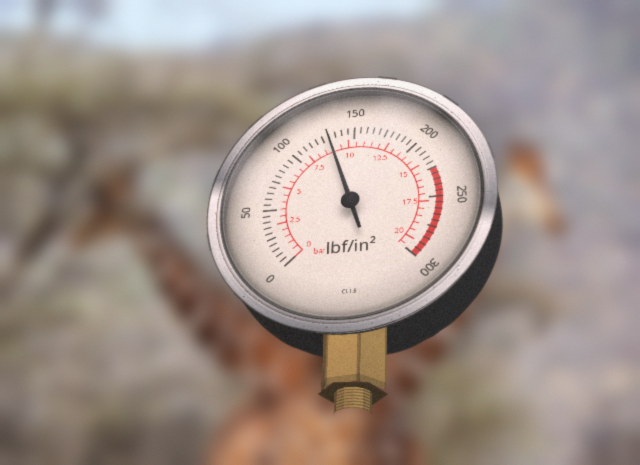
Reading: 130 psi
